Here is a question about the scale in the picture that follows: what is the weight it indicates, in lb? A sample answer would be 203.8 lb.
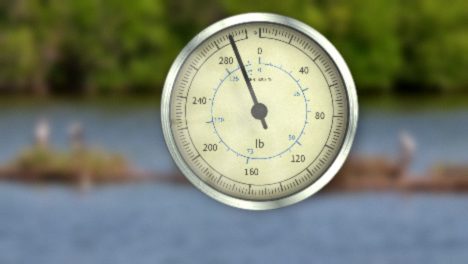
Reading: 290 lb
